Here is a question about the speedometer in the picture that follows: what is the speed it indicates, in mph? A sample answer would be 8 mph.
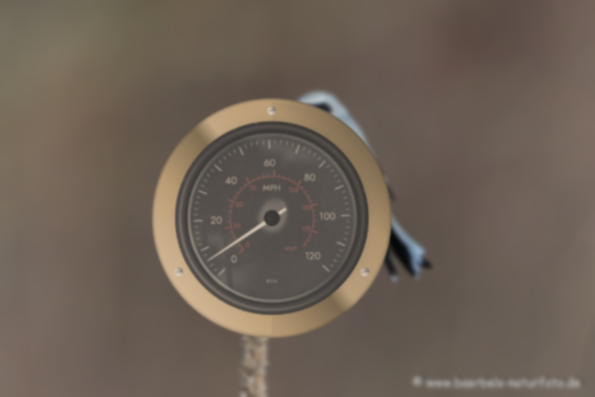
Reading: 6 mph
